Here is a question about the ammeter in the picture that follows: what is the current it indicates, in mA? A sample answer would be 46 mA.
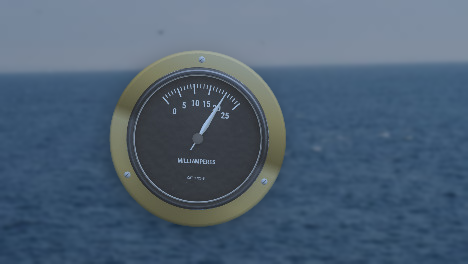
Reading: 20 mA
